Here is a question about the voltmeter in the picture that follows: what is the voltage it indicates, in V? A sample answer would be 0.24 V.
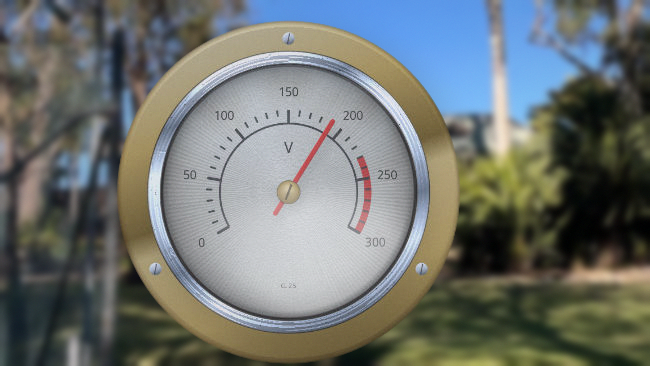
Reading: 190 V
